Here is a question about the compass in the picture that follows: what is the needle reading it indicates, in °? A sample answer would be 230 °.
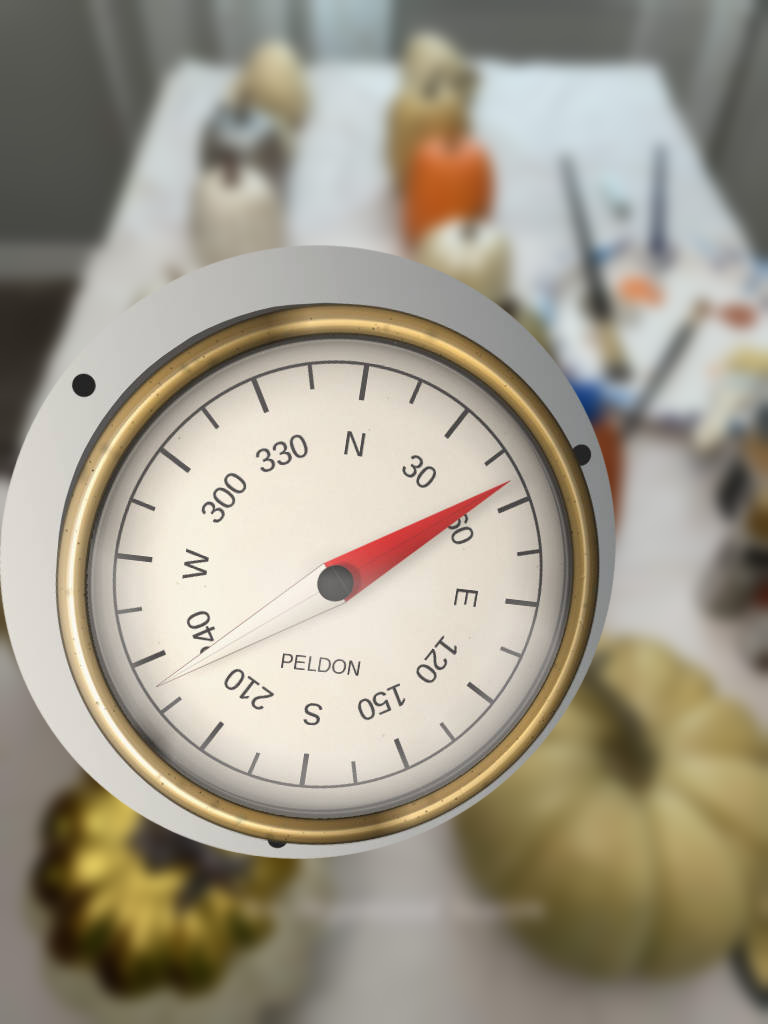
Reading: 52.5 °
